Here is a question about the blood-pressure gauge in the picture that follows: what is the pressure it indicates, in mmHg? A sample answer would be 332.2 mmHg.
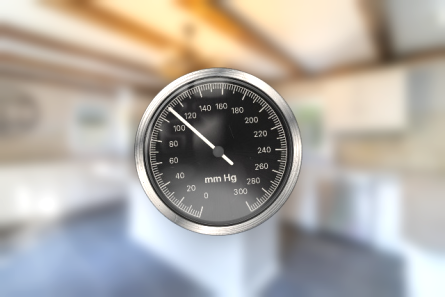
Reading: 110 mmHg
